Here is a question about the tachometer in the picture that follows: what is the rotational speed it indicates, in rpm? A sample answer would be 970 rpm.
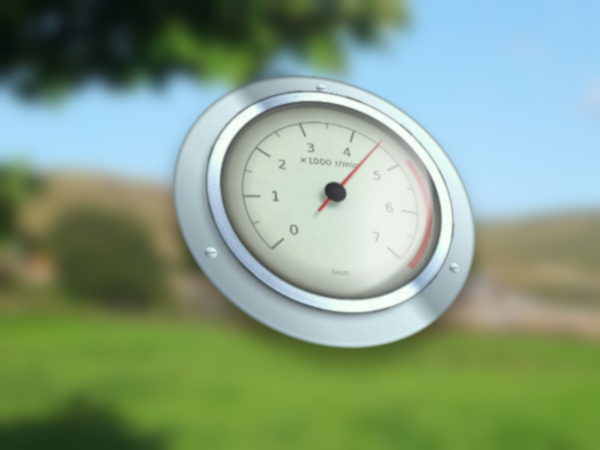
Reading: 4500 rpm
